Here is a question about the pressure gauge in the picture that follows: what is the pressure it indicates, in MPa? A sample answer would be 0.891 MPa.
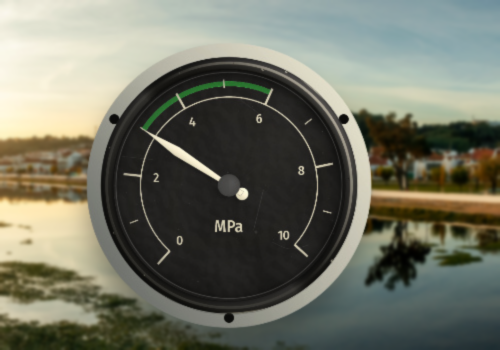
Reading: 3 MPa
